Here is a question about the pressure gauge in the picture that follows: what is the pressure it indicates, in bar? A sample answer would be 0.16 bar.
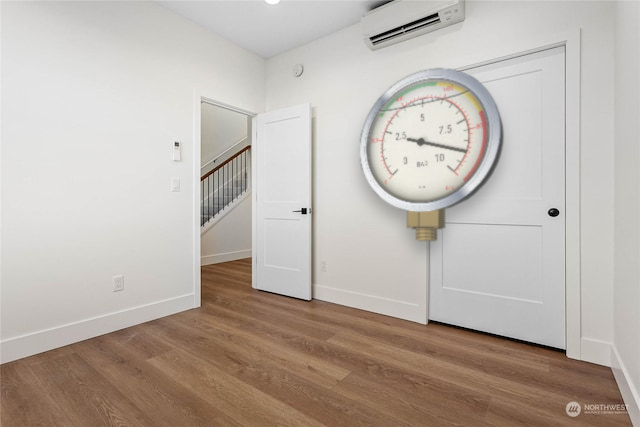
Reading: 9 bar
